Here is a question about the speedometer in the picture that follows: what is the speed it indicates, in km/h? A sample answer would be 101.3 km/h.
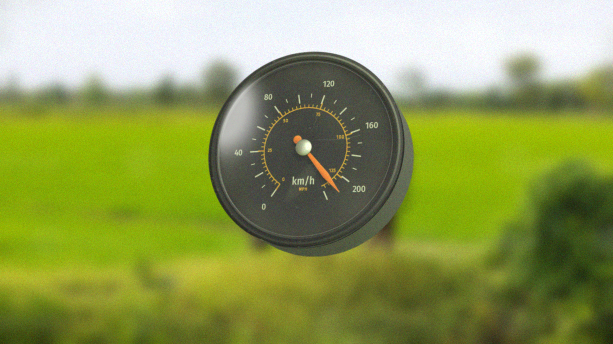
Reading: 210 km/h
